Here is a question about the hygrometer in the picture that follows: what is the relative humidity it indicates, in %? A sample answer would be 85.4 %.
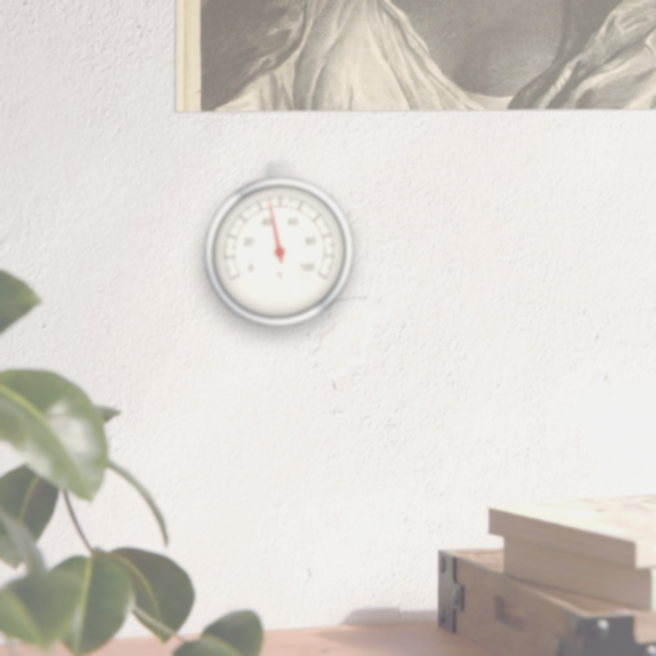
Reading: 45 %
